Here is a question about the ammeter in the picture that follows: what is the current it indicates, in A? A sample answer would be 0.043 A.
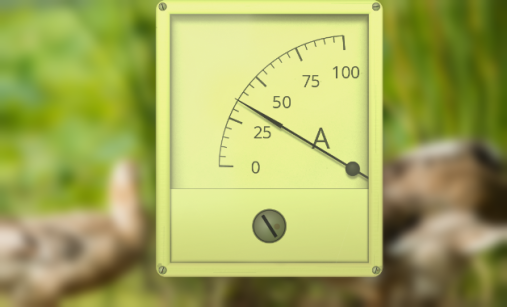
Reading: 35 A
